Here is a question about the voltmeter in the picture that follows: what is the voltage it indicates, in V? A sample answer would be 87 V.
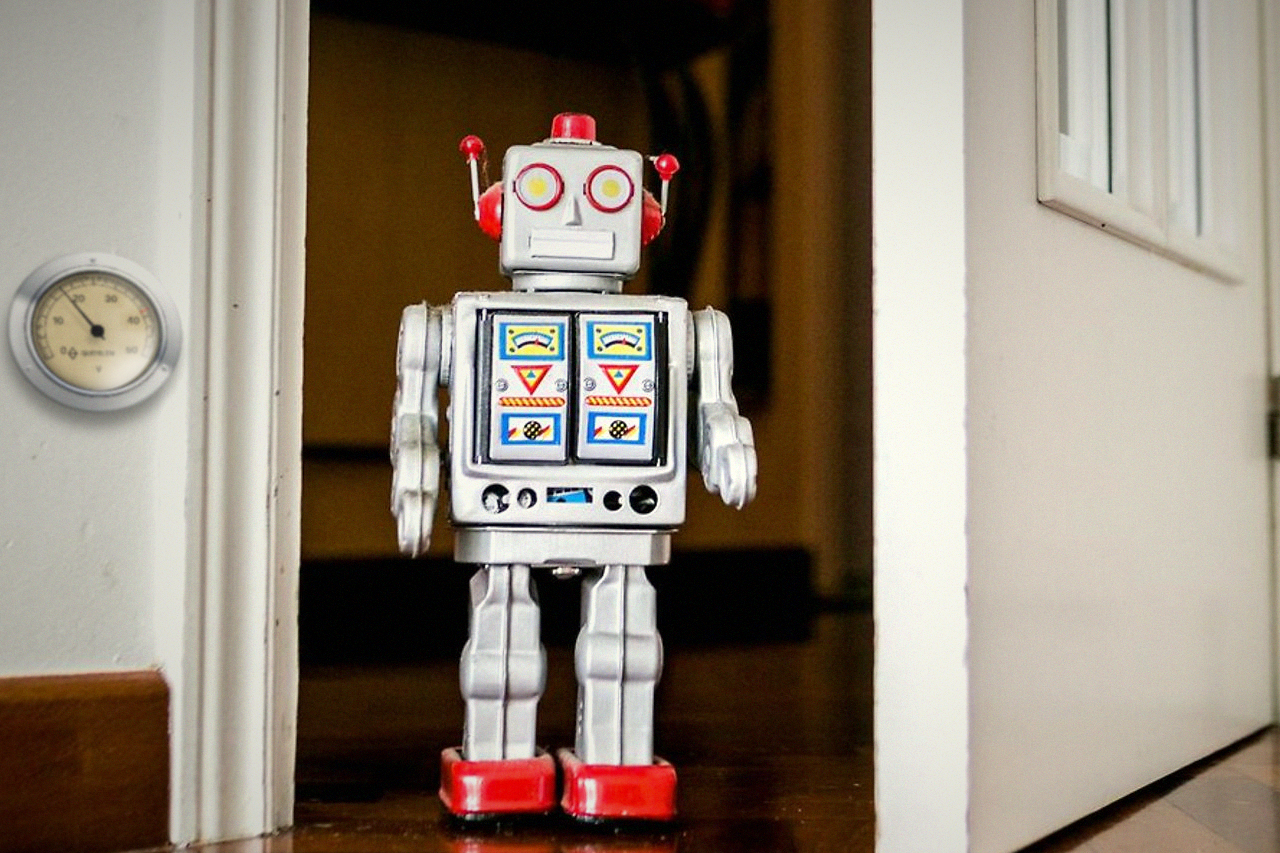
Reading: 17.5 V
